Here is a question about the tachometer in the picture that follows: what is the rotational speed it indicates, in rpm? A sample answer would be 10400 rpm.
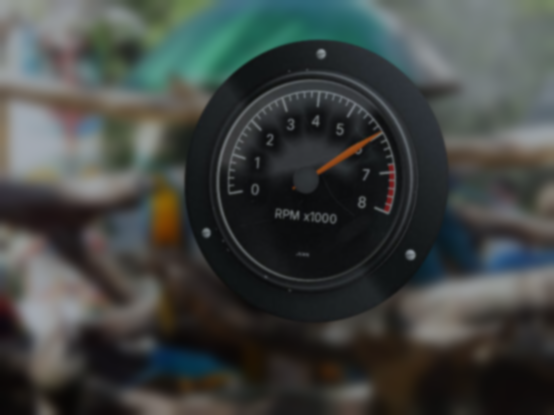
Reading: 6000 rpm
